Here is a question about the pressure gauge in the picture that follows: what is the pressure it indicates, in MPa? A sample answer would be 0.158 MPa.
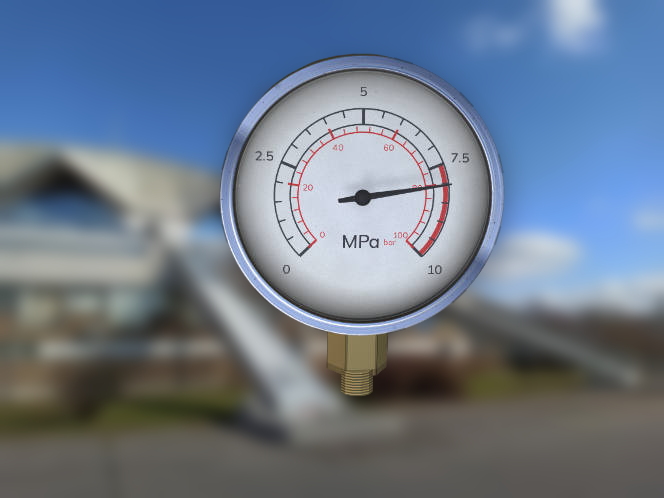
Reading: 8 MPa
